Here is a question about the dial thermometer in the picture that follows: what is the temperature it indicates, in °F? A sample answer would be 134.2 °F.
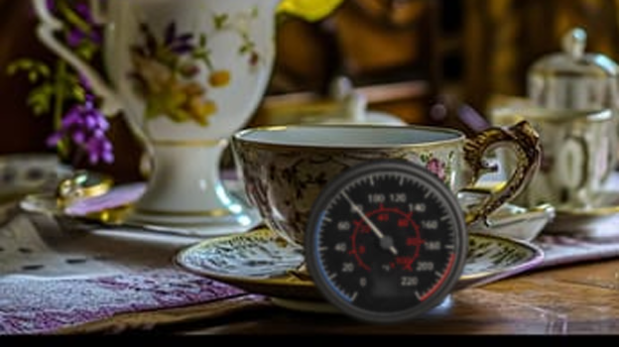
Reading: 80 °F
